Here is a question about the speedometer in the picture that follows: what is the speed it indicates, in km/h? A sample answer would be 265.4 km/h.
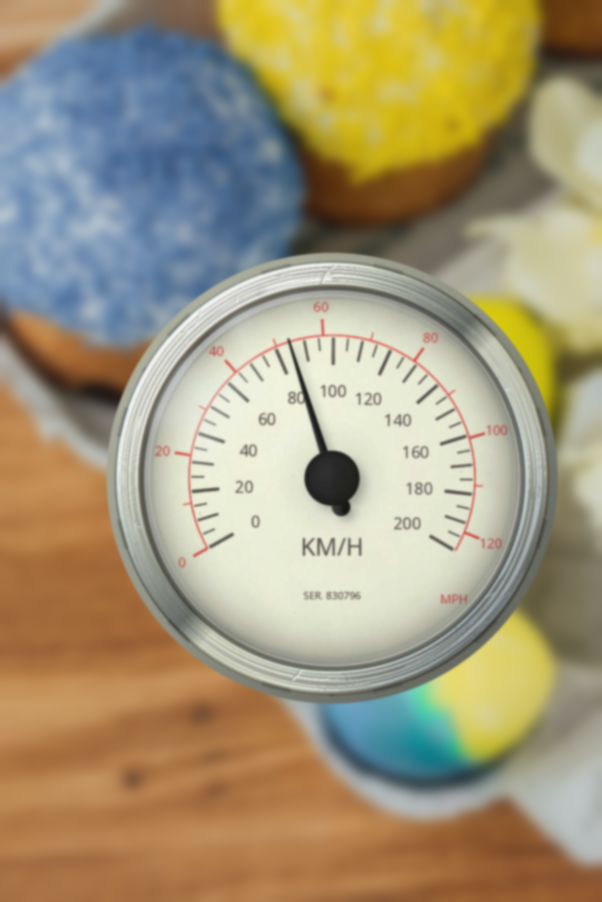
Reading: 85 km/h
